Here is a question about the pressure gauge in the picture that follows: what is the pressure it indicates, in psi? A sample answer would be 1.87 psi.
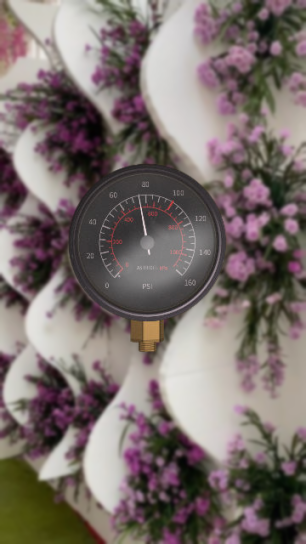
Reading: 75 psi
